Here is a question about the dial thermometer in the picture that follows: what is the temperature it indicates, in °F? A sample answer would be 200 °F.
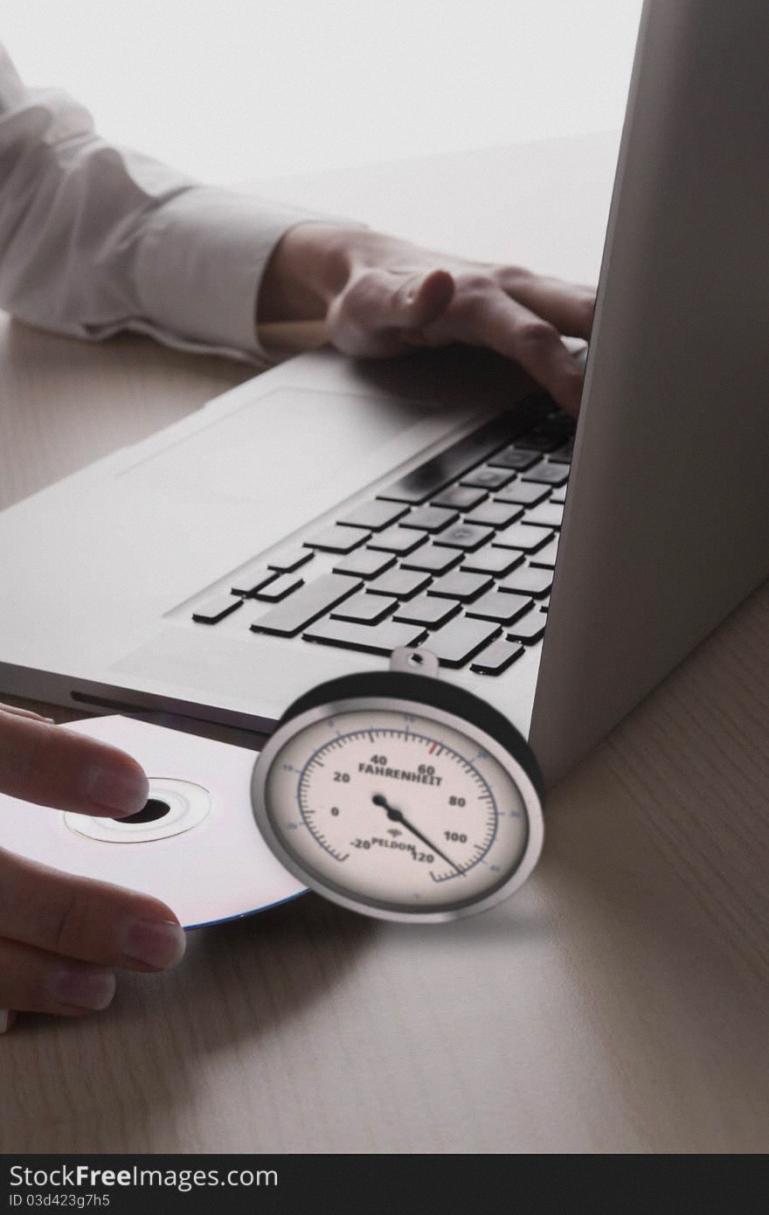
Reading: 110 °F
